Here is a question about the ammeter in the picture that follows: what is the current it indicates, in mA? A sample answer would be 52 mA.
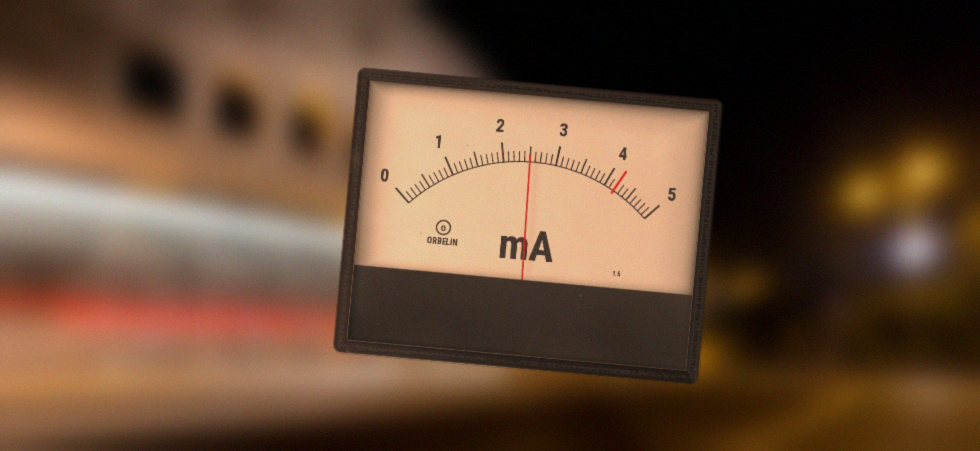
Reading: 2.5 mA
